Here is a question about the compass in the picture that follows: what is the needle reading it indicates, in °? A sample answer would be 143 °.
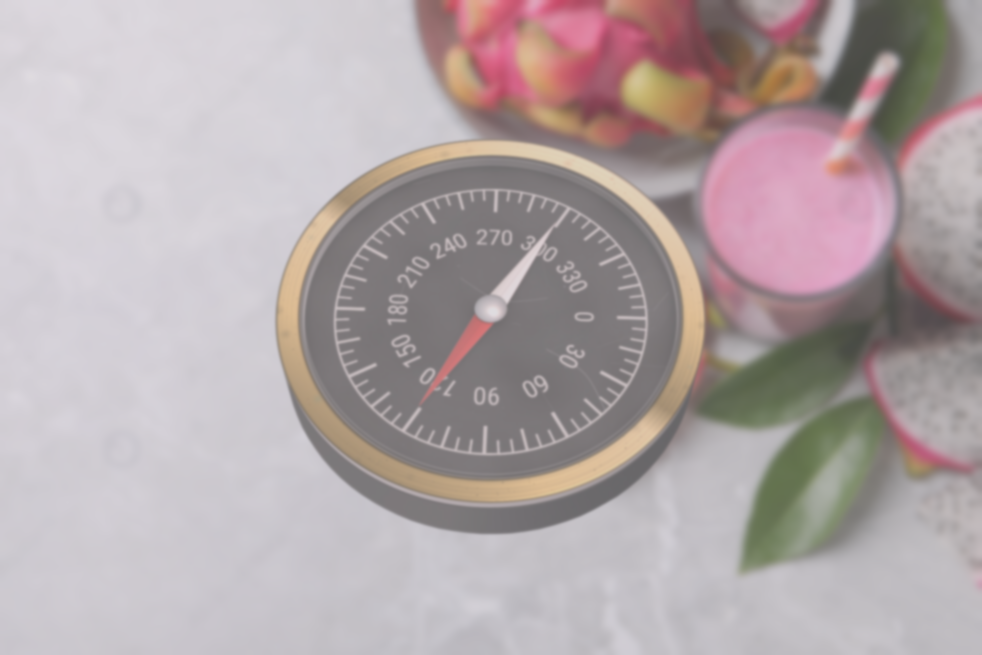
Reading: 120 °
